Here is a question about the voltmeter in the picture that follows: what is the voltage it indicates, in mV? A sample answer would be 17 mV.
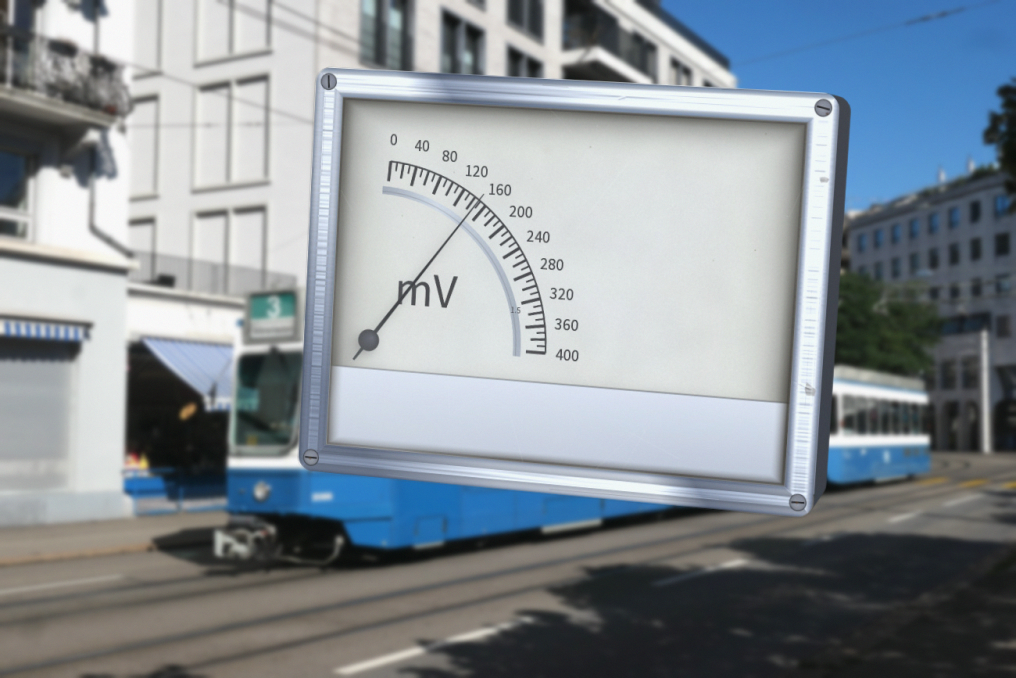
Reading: 150 mV
